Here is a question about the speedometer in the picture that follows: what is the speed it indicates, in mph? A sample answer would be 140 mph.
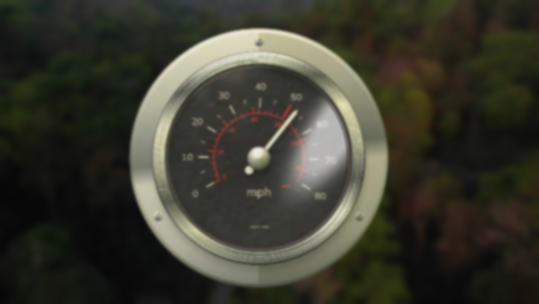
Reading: 52.5 mph
